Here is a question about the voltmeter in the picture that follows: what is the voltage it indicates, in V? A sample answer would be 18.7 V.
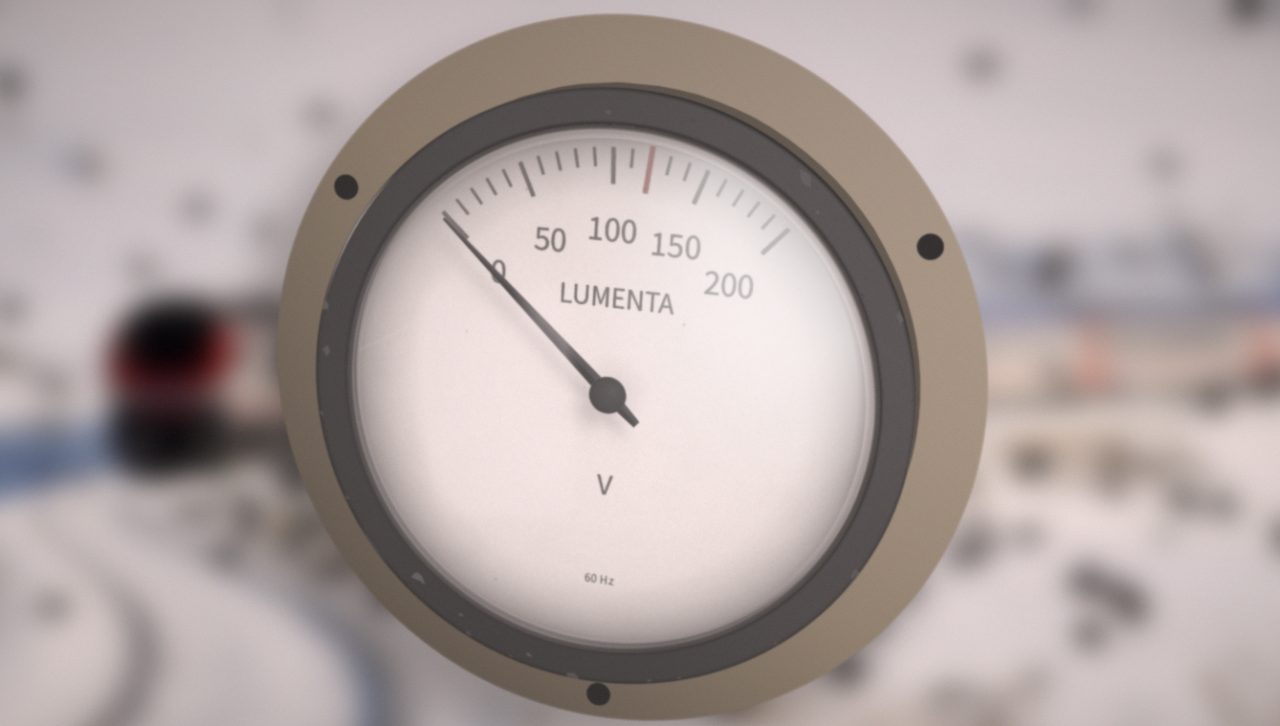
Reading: 0 V
